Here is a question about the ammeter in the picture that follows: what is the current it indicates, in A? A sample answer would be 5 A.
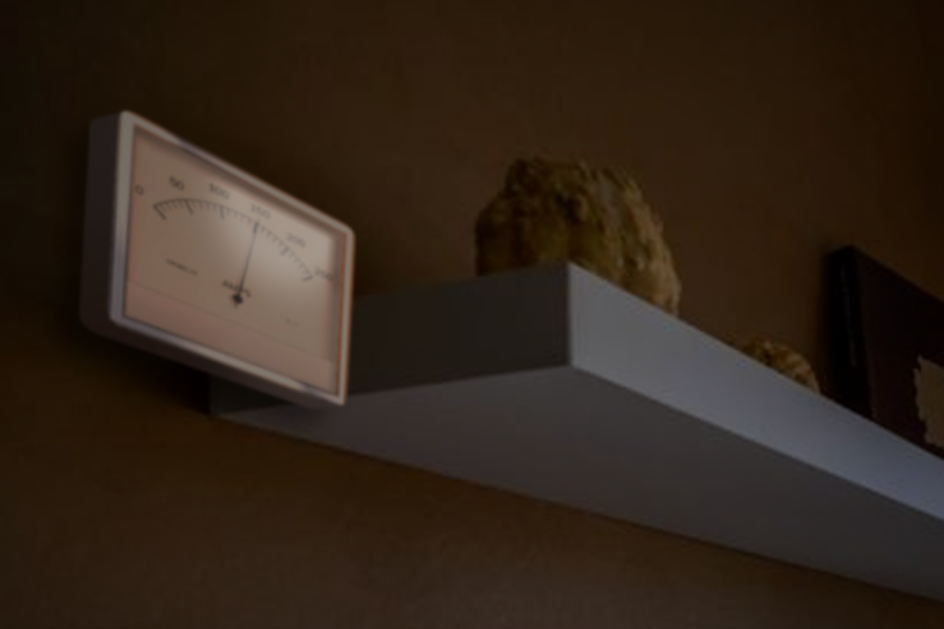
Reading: 150 A
